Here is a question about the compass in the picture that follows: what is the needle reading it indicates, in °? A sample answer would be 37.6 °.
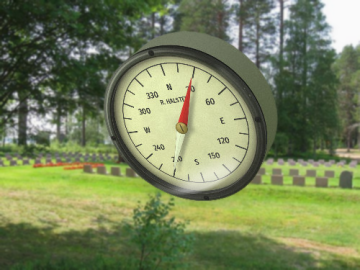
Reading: 30 °
